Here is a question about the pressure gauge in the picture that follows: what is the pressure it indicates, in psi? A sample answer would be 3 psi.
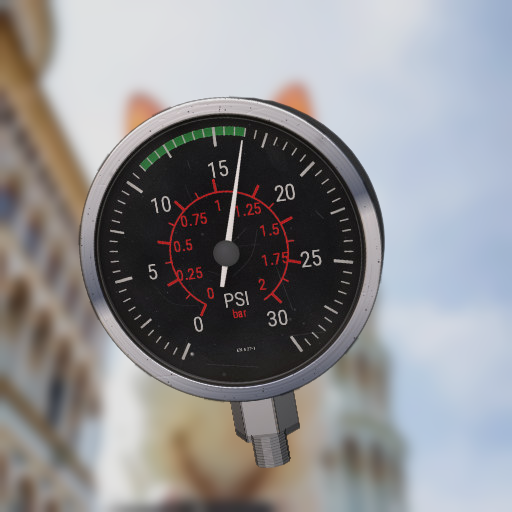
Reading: 16.5 psi
